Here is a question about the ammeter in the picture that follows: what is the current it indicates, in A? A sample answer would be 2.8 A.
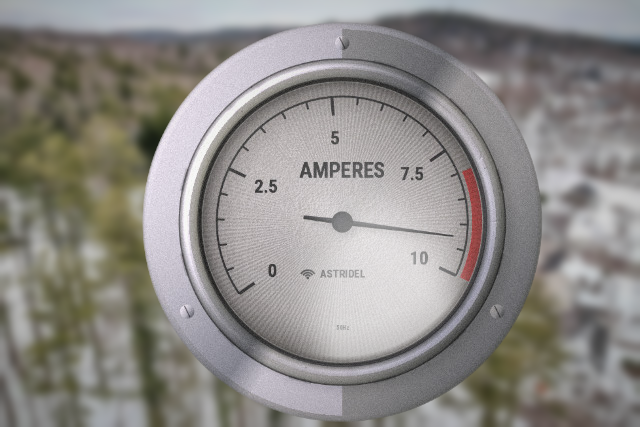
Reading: 9.25 A
